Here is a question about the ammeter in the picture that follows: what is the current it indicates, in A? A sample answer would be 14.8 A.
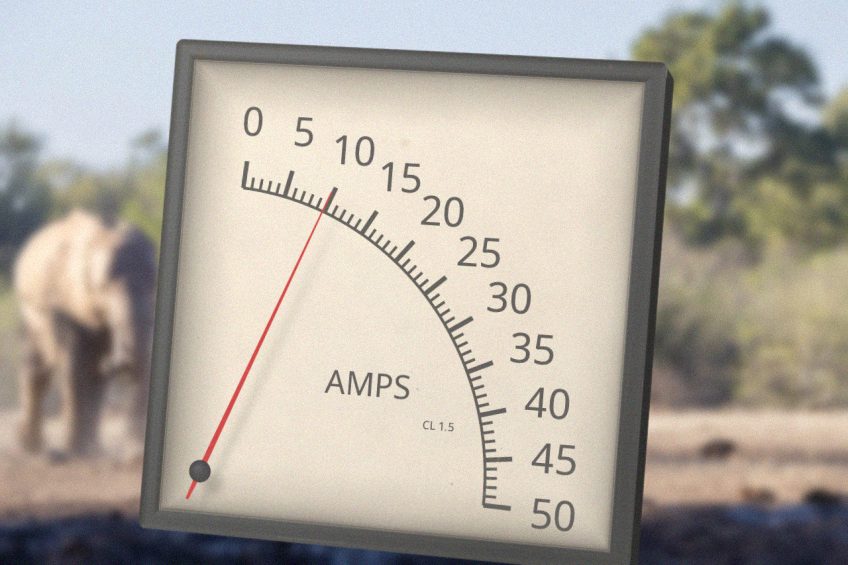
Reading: 10 A
